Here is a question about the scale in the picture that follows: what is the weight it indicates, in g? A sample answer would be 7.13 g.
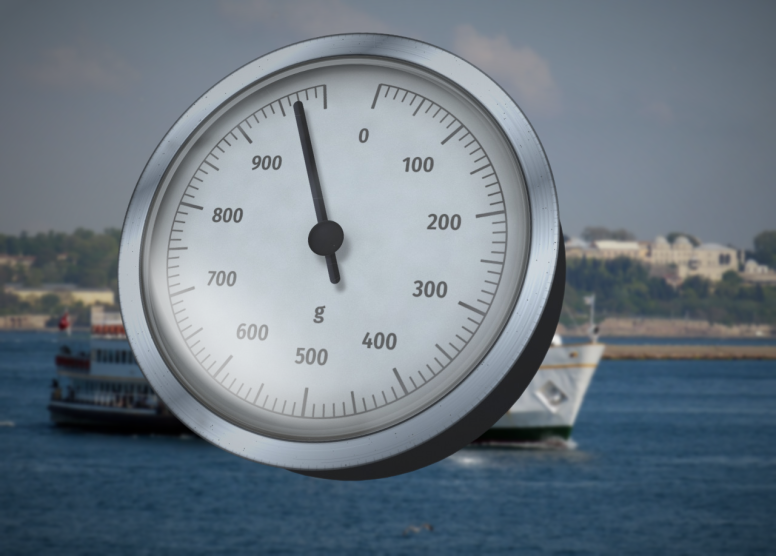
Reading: 970 g
